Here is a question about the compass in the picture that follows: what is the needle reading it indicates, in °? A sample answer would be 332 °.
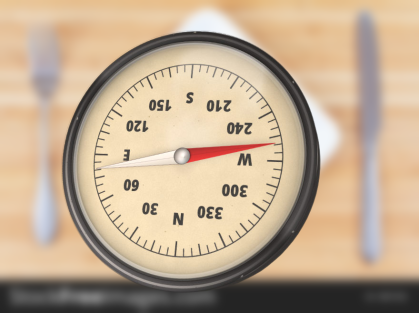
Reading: 260 °
